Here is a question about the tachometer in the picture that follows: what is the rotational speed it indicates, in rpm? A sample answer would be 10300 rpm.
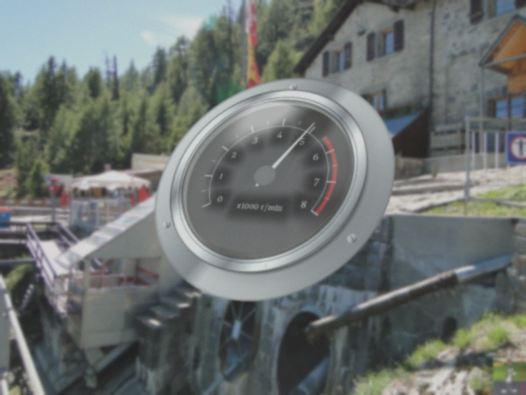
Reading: 5000 rpm
